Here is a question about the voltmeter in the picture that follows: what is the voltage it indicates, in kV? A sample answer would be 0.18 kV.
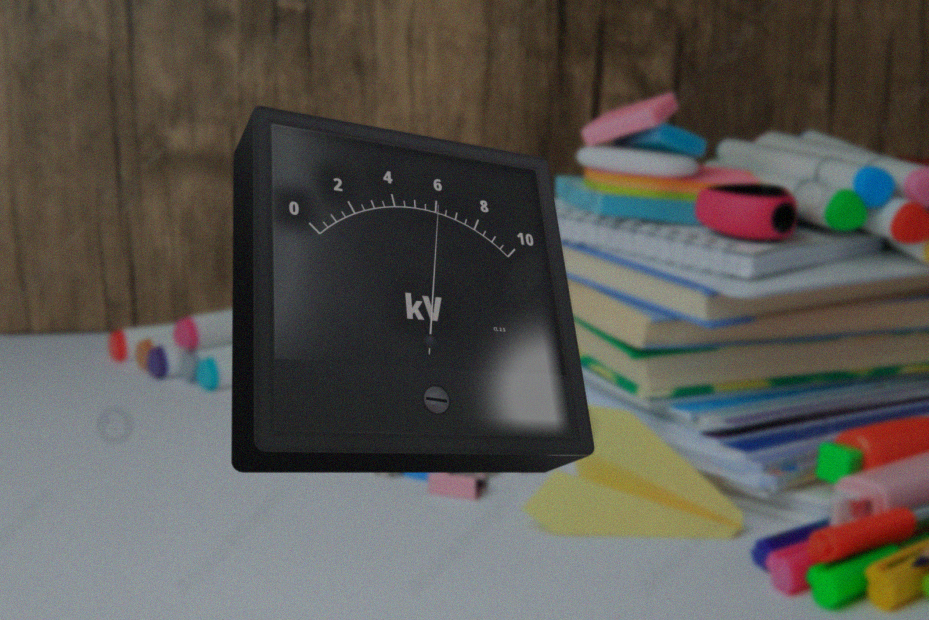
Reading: 6 kV
